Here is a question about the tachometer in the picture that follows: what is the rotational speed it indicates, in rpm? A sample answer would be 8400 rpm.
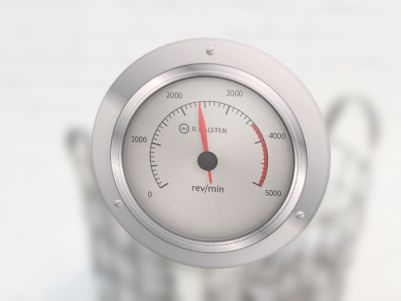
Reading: 2400 rpm
